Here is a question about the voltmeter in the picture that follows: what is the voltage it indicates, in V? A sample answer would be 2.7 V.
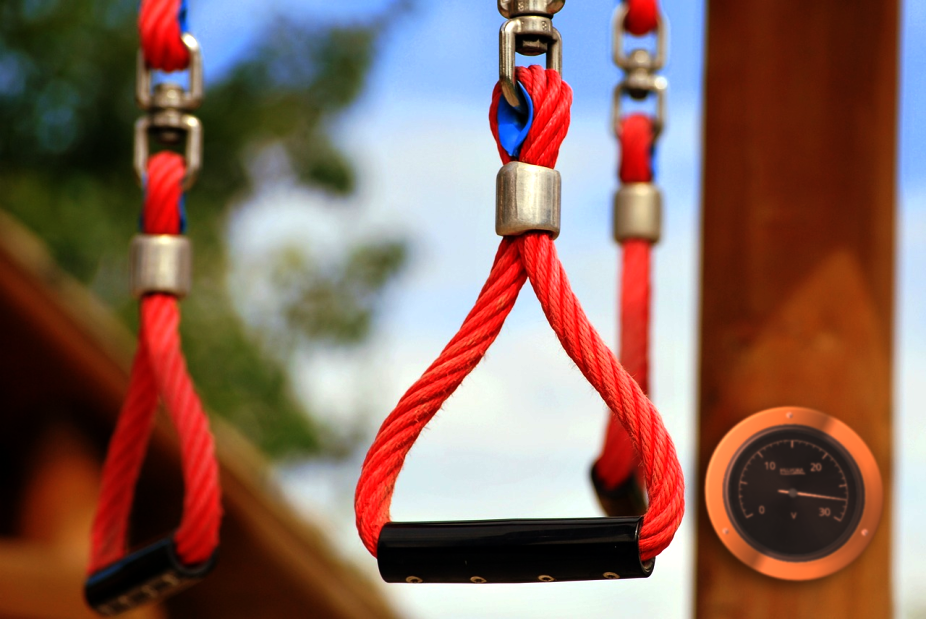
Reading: 27 V
